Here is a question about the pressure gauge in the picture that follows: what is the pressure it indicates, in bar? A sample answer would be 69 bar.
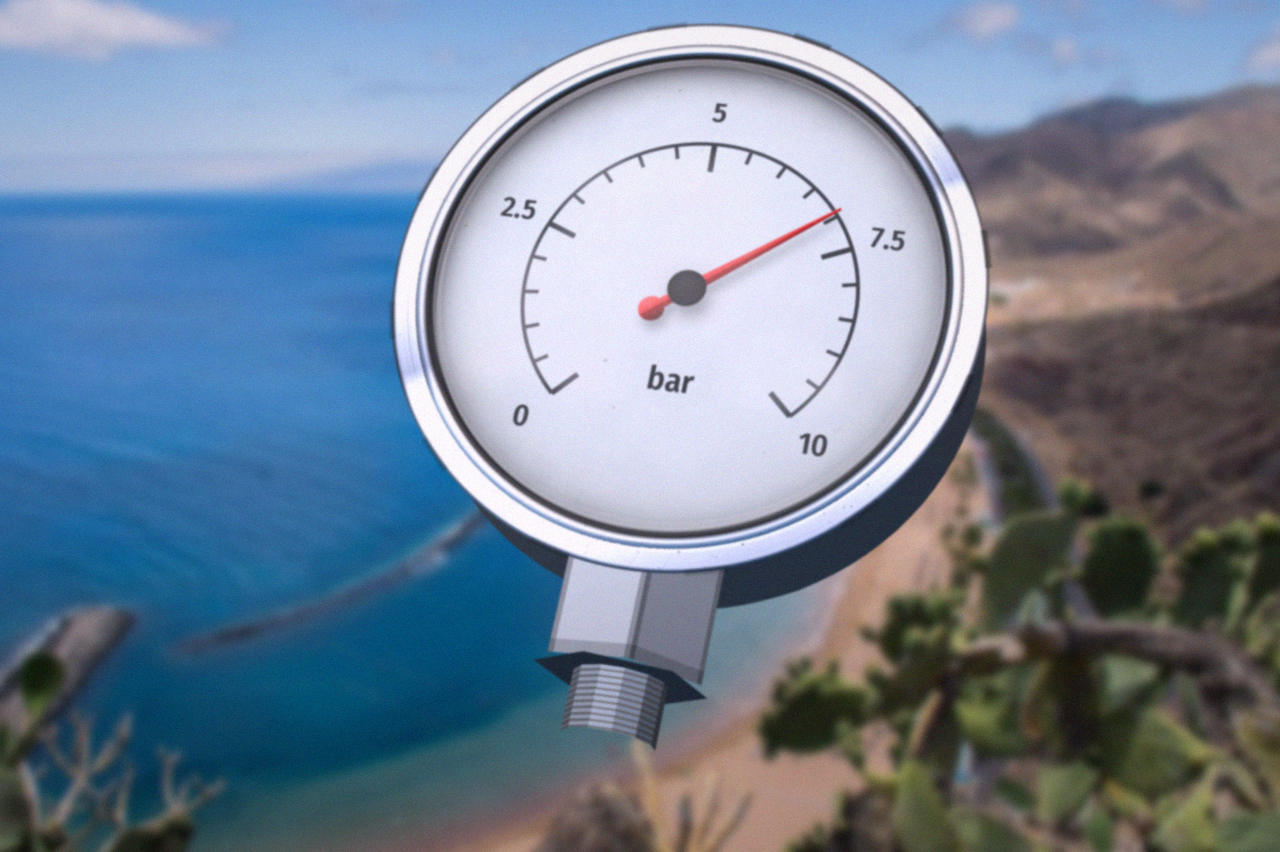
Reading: 7 bar
